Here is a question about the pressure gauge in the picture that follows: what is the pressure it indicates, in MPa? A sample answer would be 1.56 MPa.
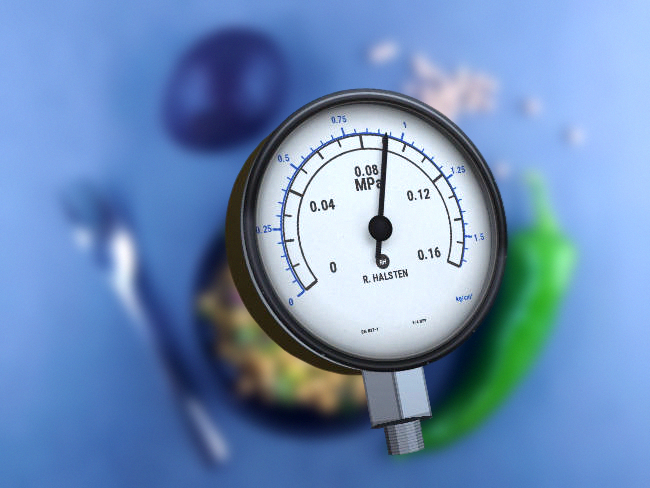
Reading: 0.09 MPa
